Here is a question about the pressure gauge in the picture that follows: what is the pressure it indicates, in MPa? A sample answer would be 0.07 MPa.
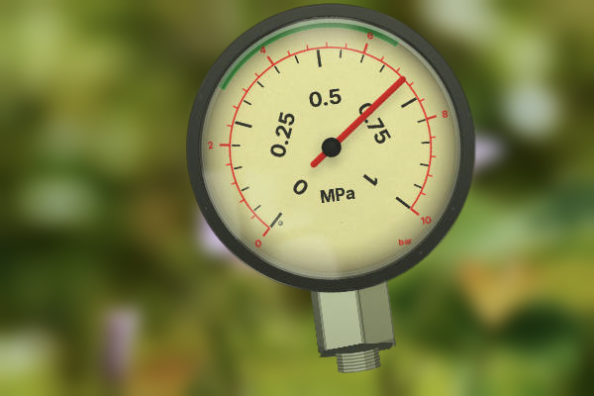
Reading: 0.7 MPa
